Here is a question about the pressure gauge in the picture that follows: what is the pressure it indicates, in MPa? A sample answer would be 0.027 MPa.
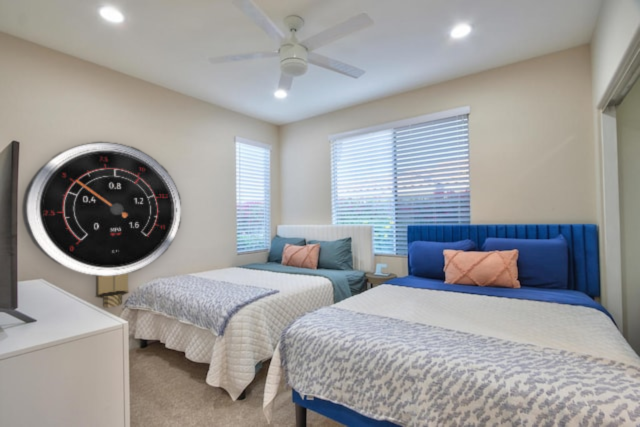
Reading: 0.5 MPa
